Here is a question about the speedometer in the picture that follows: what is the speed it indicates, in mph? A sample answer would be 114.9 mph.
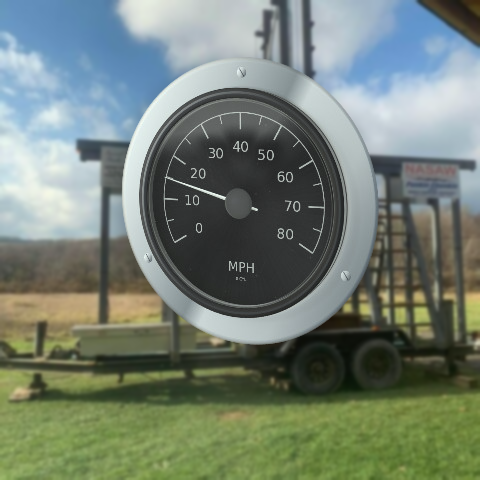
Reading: 15 mph
